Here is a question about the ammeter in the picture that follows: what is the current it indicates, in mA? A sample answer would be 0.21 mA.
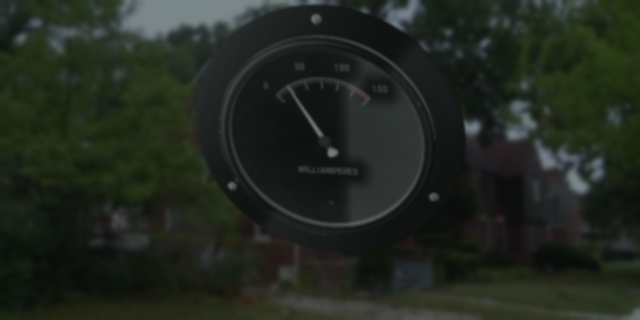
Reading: 25 mA
